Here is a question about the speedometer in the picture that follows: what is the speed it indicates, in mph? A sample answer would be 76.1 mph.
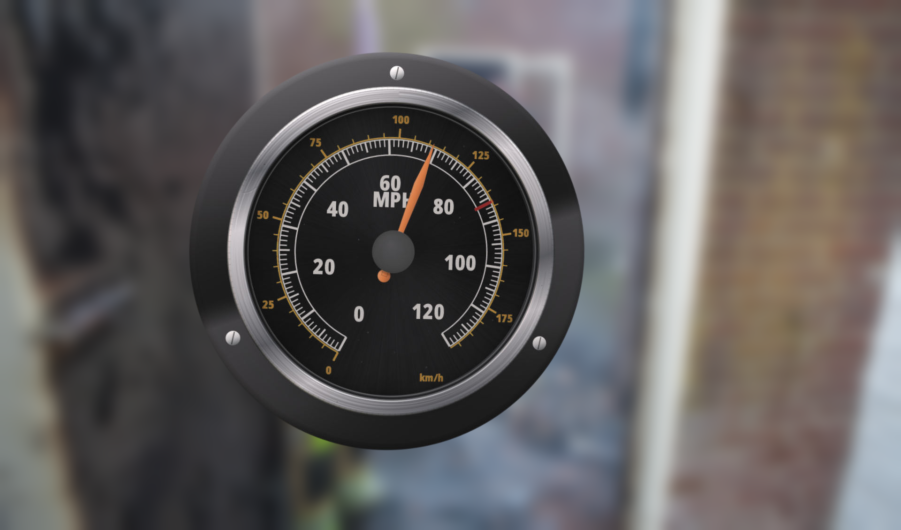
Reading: 69 mph
